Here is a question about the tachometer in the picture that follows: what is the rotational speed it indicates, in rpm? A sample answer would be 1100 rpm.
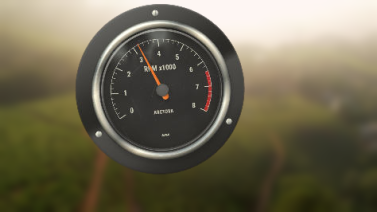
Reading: 3200 rpm
